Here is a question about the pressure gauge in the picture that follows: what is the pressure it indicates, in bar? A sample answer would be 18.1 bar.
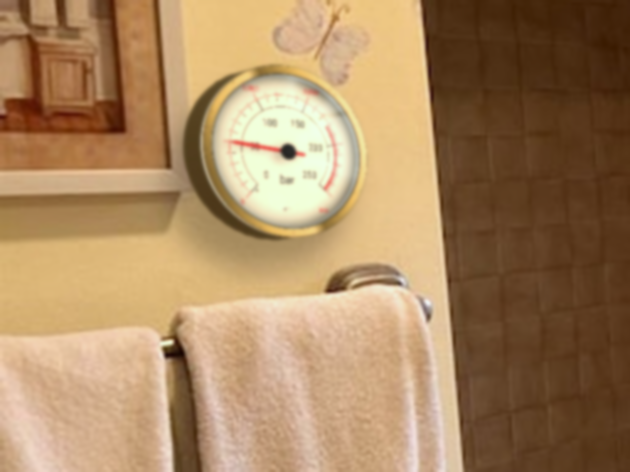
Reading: 50 bar
